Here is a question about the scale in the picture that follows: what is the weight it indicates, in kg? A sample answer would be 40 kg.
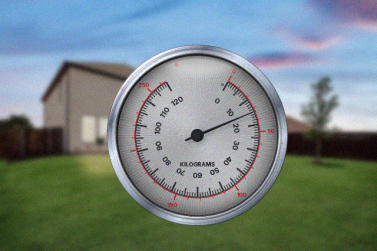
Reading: 15 kg
